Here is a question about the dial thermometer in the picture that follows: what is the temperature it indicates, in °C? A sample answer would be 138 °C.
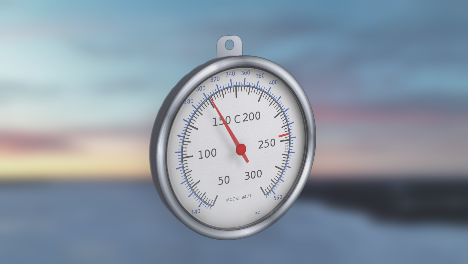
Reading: 150 °C
